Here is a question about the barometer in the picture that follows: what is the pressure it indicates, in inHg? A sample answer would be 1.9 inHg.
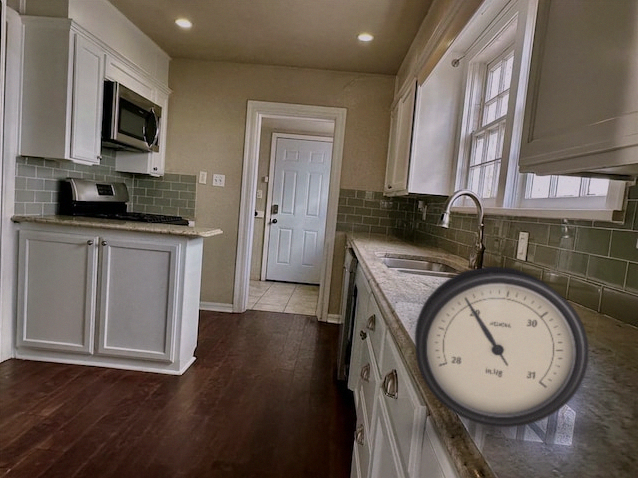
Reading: 29 inHg
